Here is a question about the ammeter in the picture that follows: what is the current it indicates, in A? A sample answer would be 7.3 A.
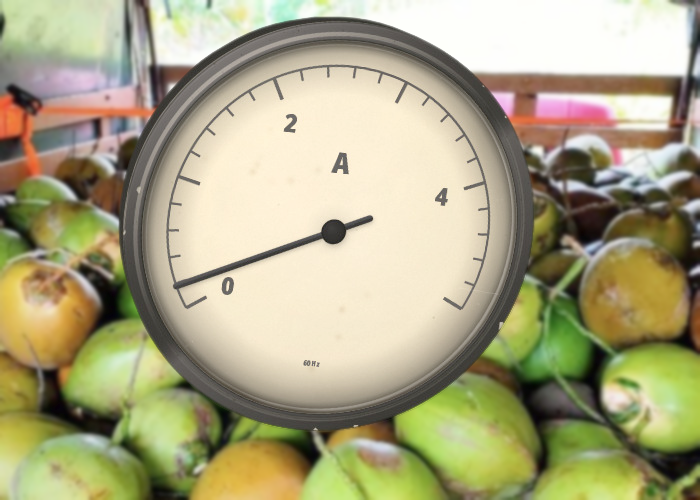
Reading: 0.2 A
